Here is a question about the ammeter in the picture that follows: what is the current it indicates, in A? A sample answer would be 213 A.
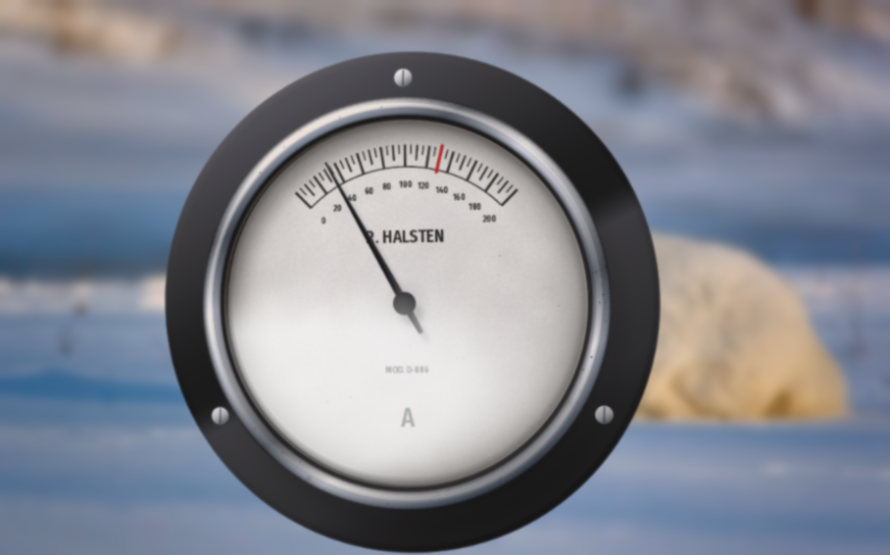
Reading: 35 A
